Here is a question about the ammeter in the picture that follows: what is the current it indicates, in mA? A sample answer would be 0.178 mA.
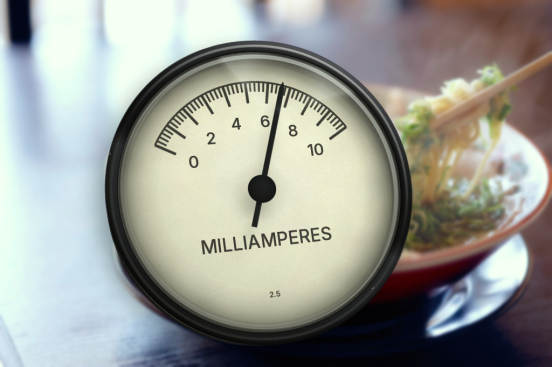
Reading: 6.6 mA
